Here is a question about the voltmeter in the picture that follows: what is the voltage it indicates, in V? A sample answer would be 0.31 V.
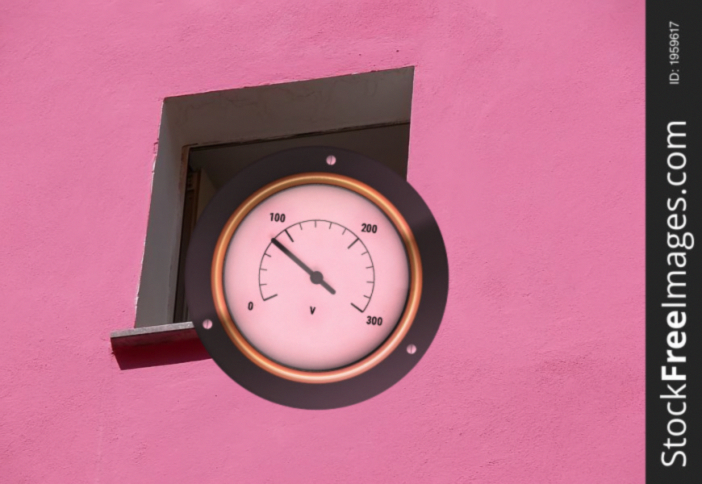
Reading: 80 V
